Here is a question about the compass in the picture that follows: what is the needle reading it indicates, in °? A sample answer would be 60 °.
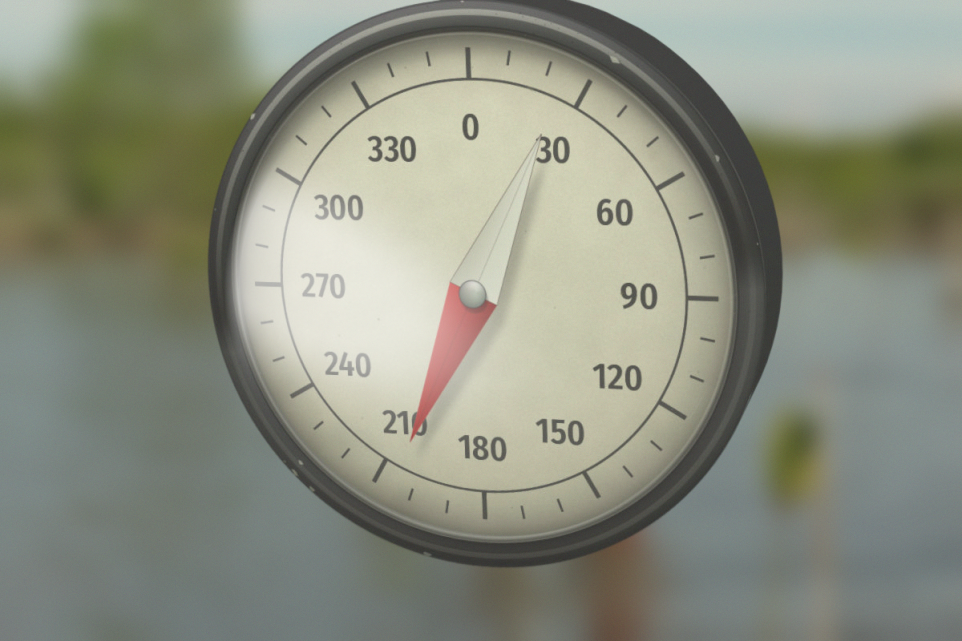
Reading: 205 °
